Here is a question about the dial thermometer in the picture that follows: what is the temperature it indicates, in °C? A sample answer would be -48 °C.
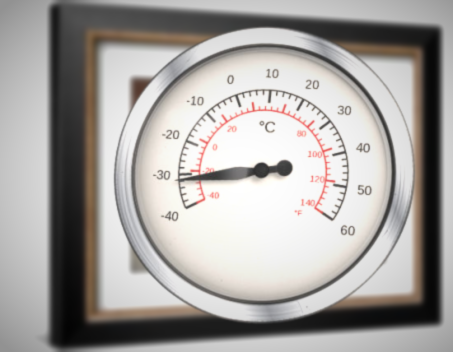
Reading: -32 °C
